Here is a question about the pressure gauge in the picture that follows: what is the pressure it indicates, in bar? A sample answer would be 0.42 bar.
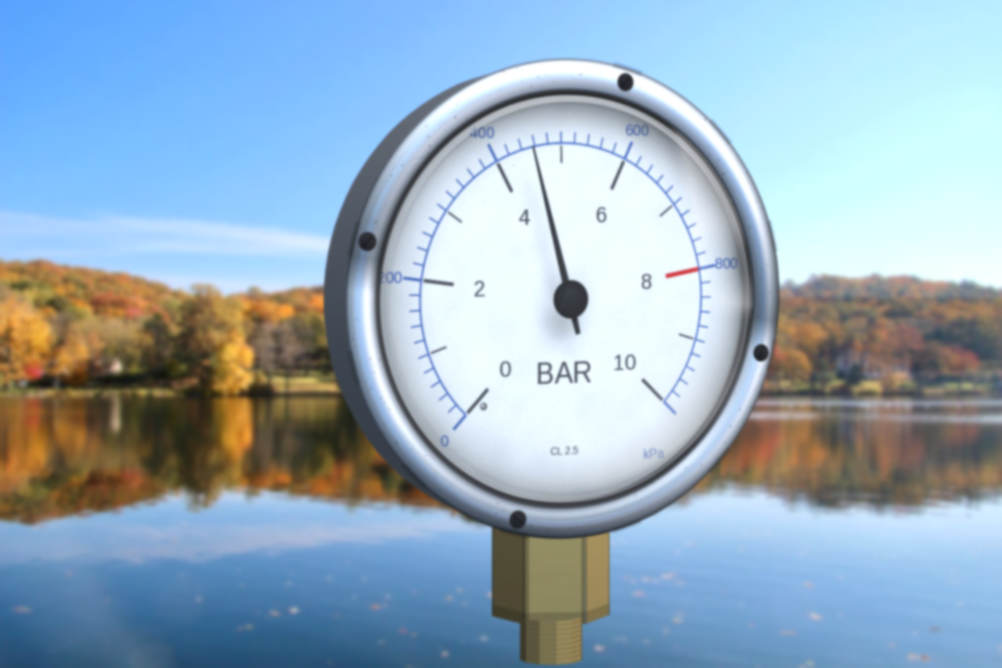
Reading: 4.5 bar
